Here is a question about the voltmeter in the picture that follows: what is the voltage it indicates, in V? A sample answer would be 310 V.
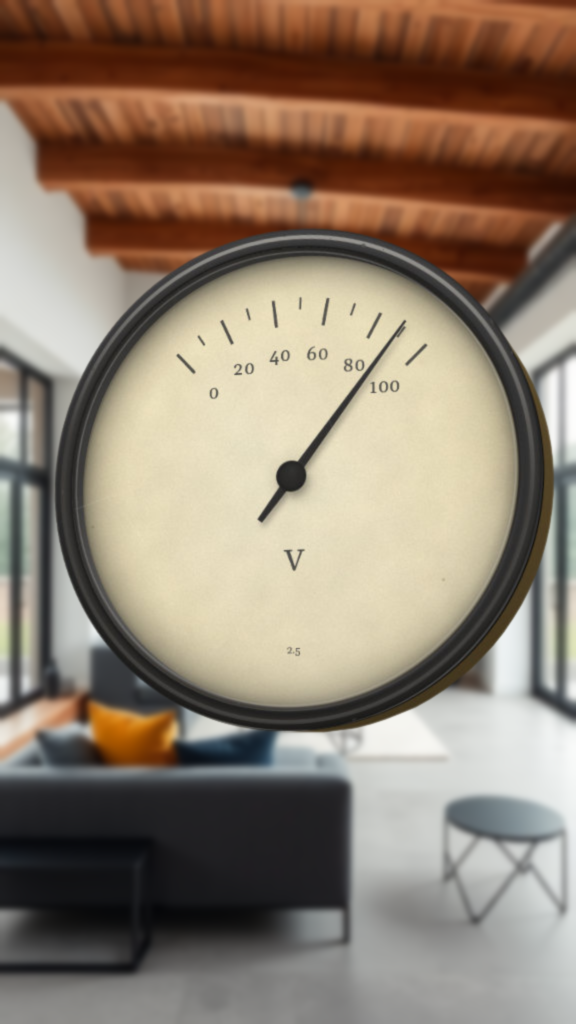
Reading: 90 V
